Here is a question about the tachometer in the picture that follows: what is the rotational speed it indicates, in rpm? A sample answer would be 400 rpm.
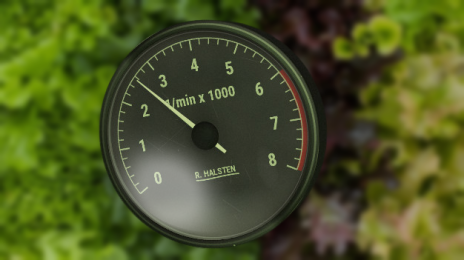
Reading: 2600 rpm
